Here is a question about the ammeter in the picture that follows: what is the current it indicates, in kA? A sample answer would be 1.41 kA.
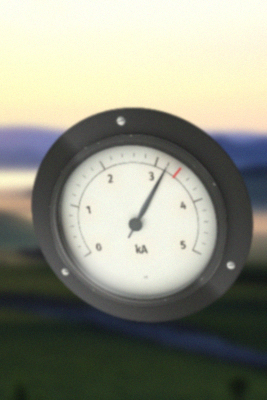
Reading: 3.2 kA
